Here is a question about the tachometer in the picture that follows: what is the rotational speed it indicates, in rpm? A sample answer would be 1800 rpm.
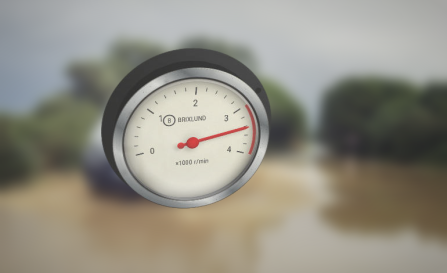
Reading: 3400 rpm
